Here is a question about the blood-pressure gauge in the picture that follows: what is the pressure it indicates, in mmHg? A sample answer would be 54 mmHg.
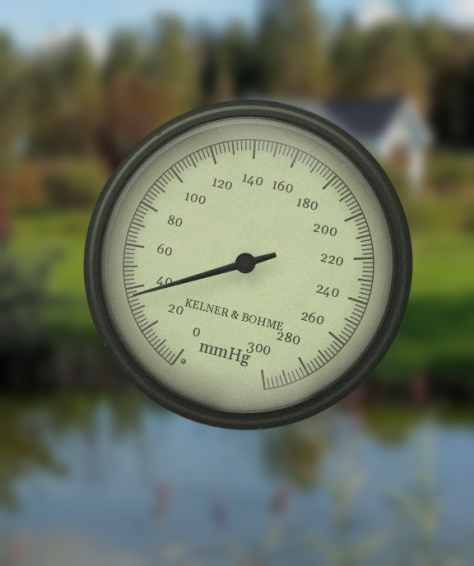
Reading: 36 mmHg
